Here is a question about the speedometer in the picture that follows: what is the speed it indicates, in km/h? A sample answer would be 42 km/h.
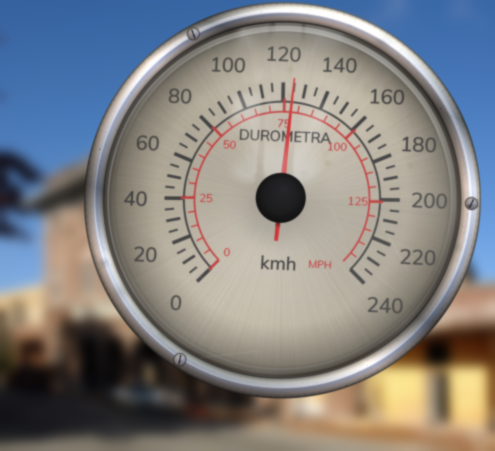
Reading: 125 km/h
